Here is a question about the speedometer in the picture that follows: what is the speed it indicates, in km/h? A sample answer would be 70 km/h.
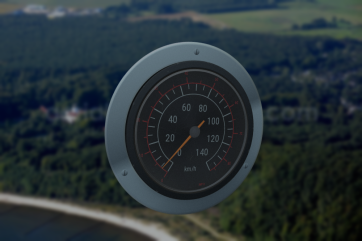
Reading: 5 km/h
